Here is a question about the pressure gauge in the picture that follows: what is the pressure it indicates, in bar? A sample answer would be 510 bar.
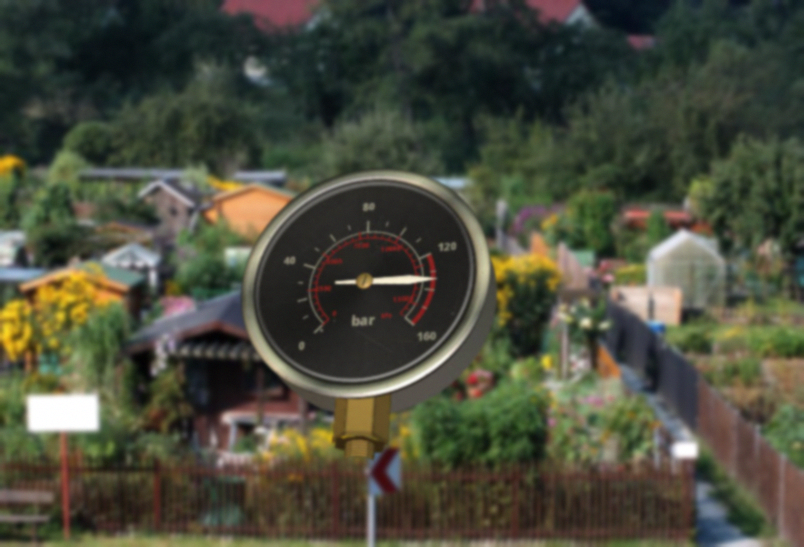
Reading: 135 bar
